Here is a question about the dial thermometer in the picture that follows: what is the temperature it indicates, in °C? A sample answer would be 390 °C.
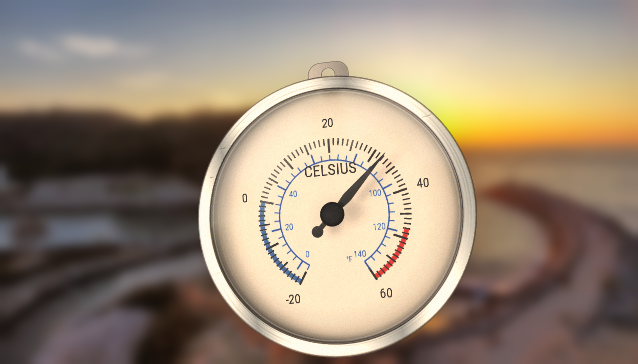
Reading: 32 °C
